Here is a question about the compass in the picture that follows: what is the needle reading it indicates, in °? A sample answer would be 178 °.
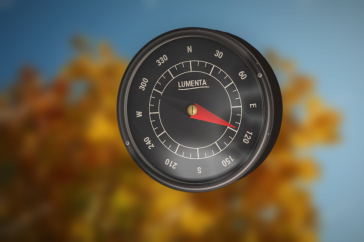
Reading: 115 °
